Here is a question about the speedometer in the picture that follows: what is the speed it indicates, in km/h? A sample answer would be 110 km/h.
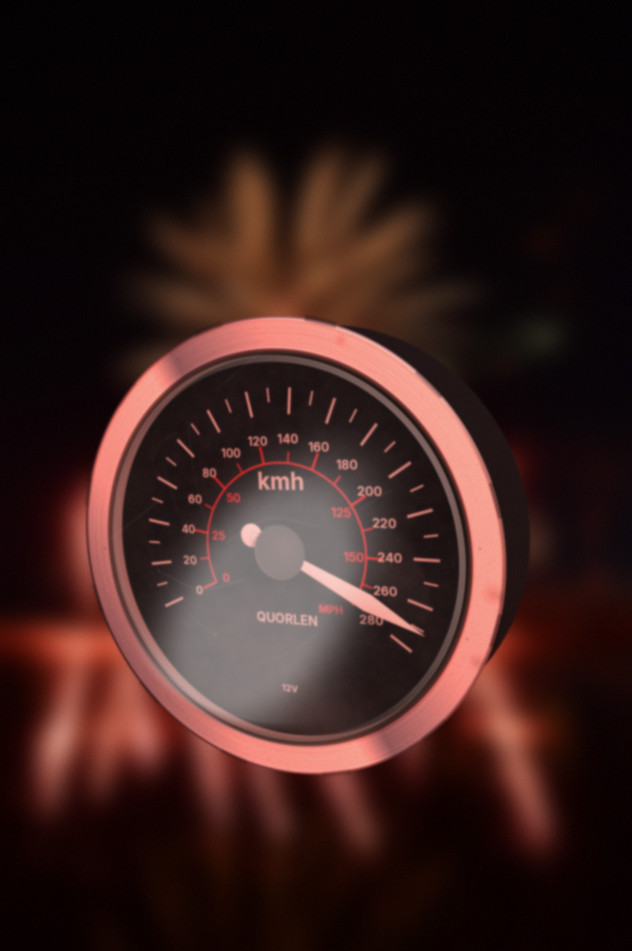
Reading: 270 km/h
